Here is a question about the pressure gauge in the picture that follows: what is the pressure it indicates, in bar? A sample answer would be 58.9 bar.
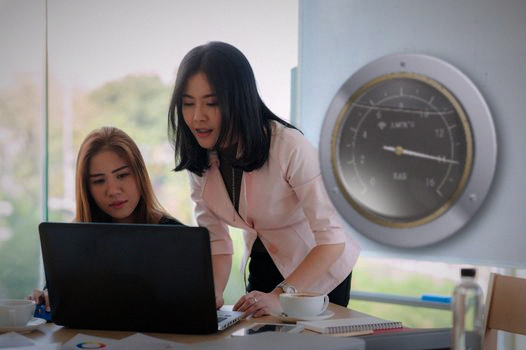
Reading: 14 bar
